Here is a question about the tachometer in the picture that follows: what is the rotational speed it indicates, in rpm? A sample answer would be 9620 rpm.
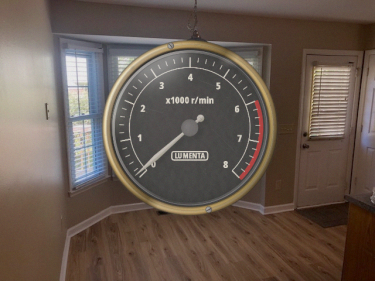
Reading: 100 rpm
